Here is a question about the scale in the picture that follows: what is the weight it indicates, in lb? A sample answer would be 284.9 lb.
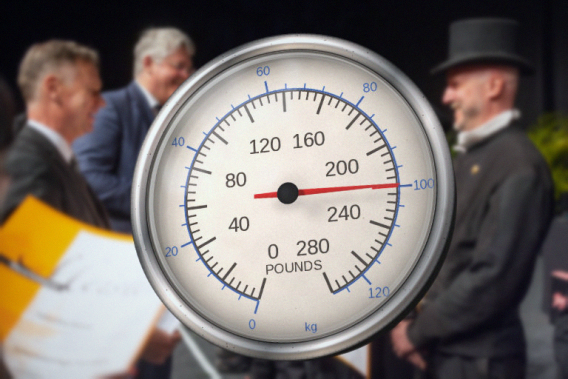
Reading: 220 lb
